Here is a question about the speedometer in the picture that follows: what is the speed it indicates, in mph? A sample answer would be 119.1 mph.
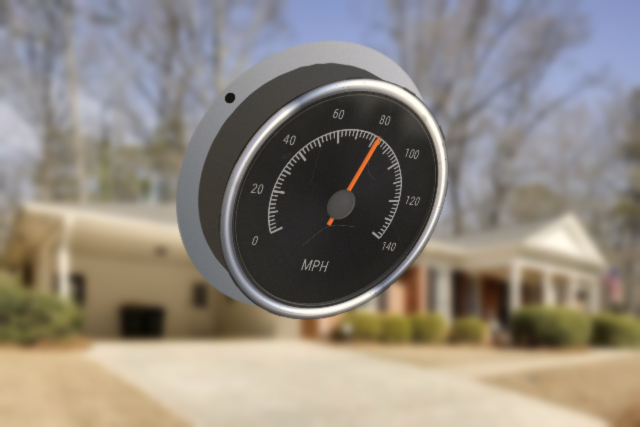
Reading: 80 mph
